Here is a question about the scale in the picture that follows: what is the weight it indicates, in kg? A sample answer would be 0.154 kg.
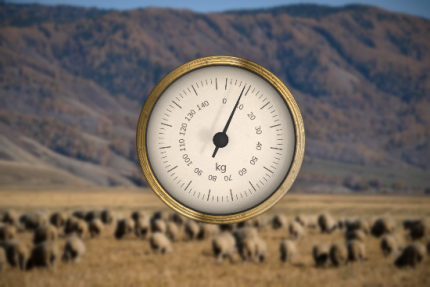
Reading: 8 kg
